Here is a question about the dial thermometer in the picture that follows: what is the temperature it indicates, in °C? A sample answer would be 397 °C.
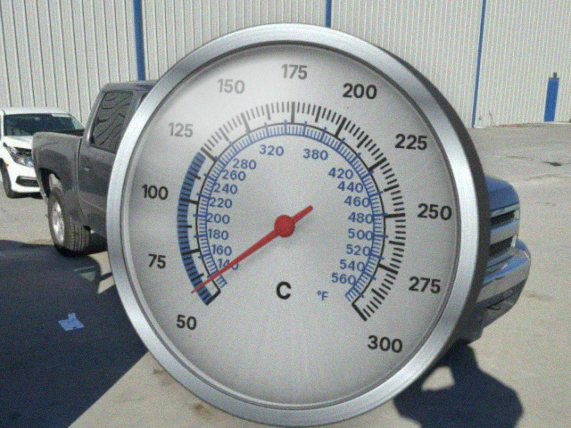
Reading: 57.5 °C
